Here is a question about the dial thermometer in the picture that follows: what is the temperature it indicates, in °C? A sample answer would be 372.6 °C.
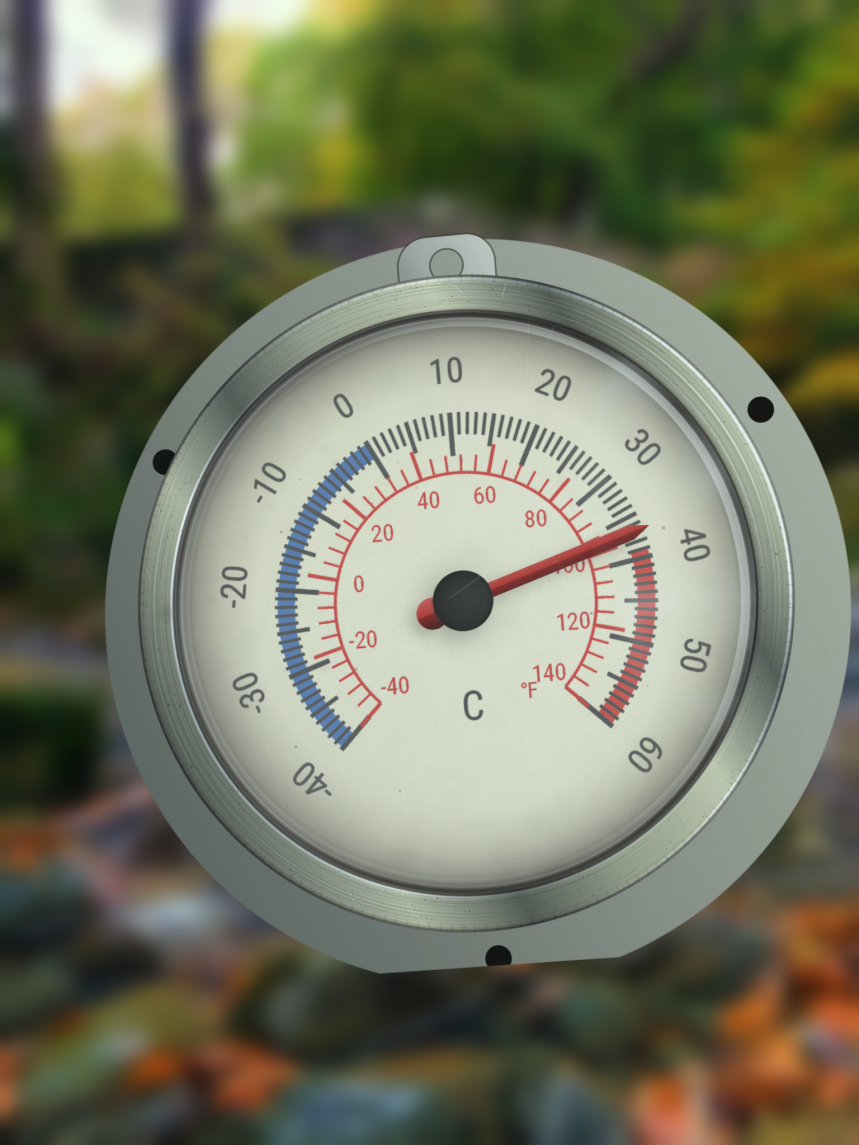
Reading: 37 °C
